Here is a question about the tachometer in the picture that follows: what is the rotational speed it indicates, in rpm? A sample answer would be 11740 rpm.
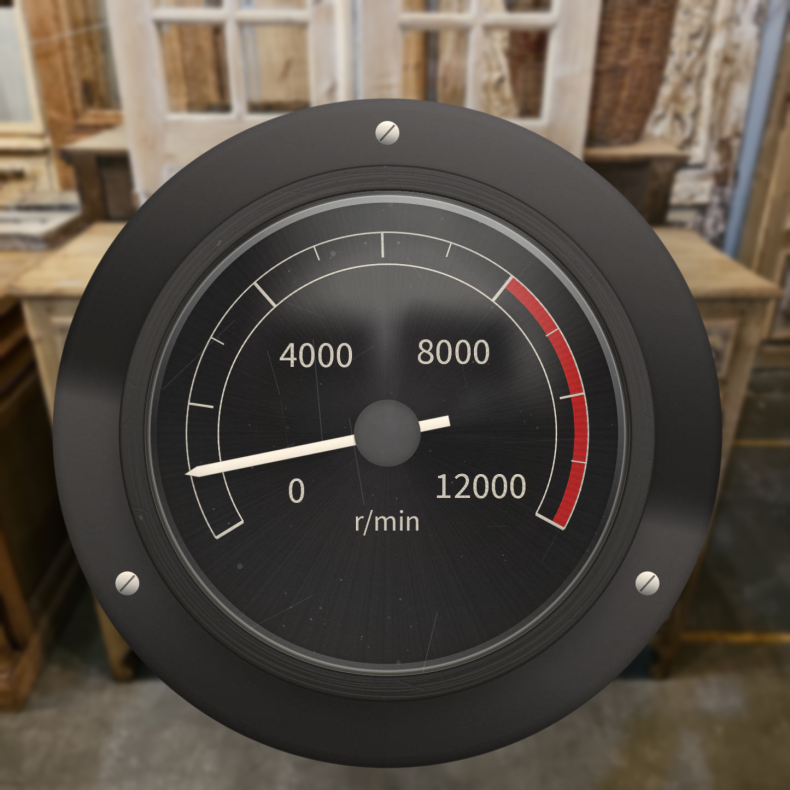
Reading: 1000 rpm
